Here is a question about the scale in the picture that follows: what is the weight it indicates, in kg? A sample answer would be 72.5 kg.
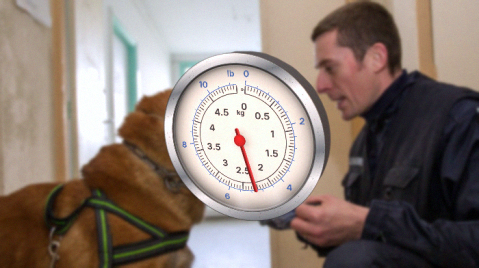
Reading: 2.25 kg
